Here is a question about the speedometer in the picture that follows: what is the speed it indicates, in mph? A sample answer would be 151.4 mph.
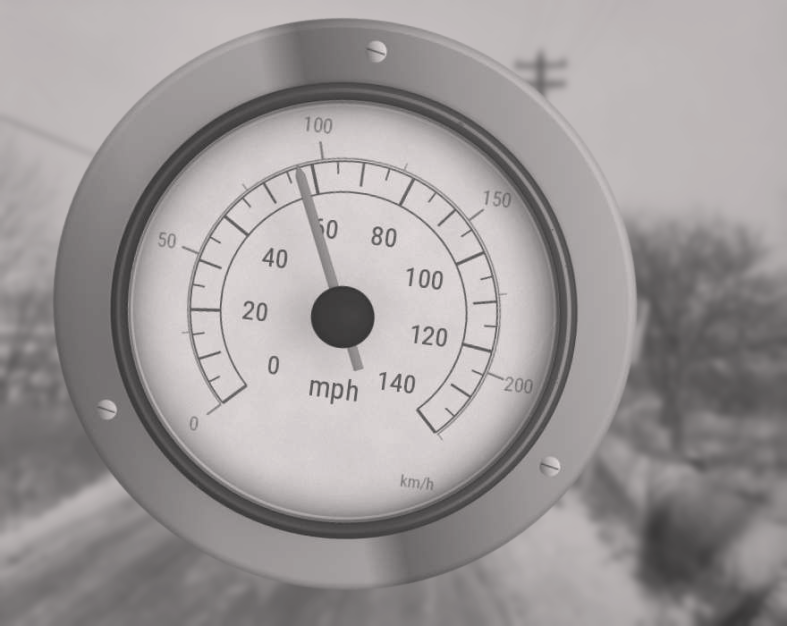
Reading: 57.5 mph
